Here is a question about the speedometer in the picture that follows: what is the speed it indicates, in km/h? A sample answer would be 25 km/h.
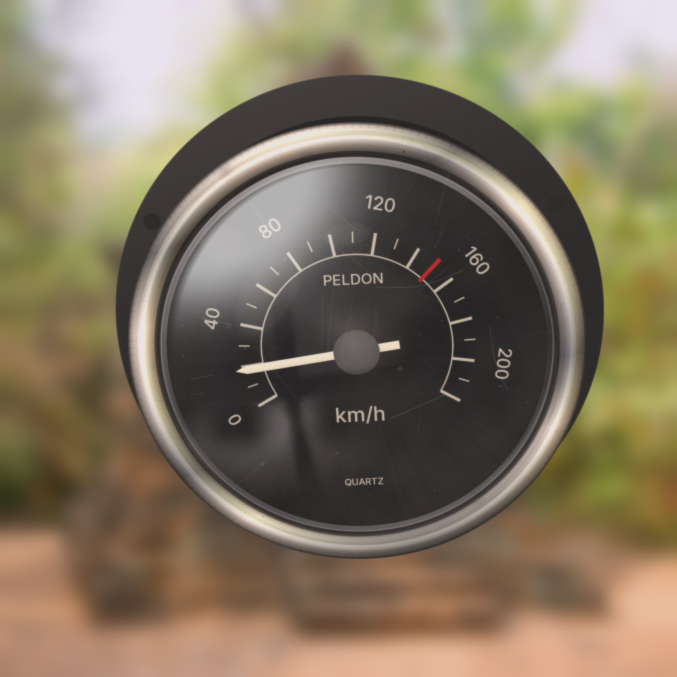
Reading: 20 km/h
